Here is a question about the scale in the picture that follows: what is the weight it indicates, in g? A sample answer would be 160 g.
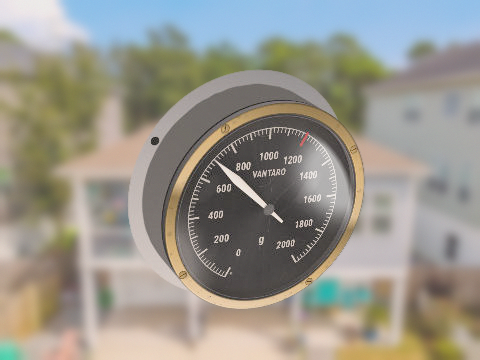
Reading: 700 g
